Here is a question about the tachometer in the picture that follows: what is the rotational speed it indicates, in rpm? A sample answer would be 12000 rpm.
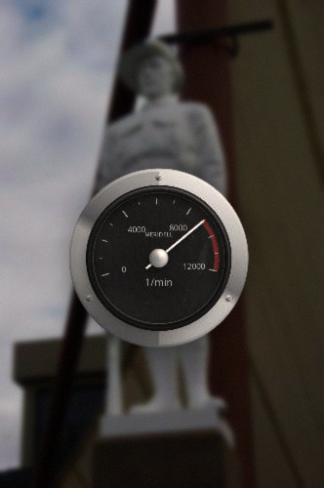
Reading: 9000 rpm
